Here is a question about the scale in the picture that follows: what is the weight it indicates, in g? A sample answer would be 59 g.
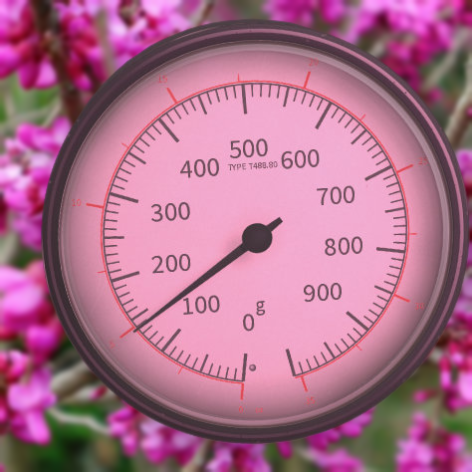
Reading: 140 g
